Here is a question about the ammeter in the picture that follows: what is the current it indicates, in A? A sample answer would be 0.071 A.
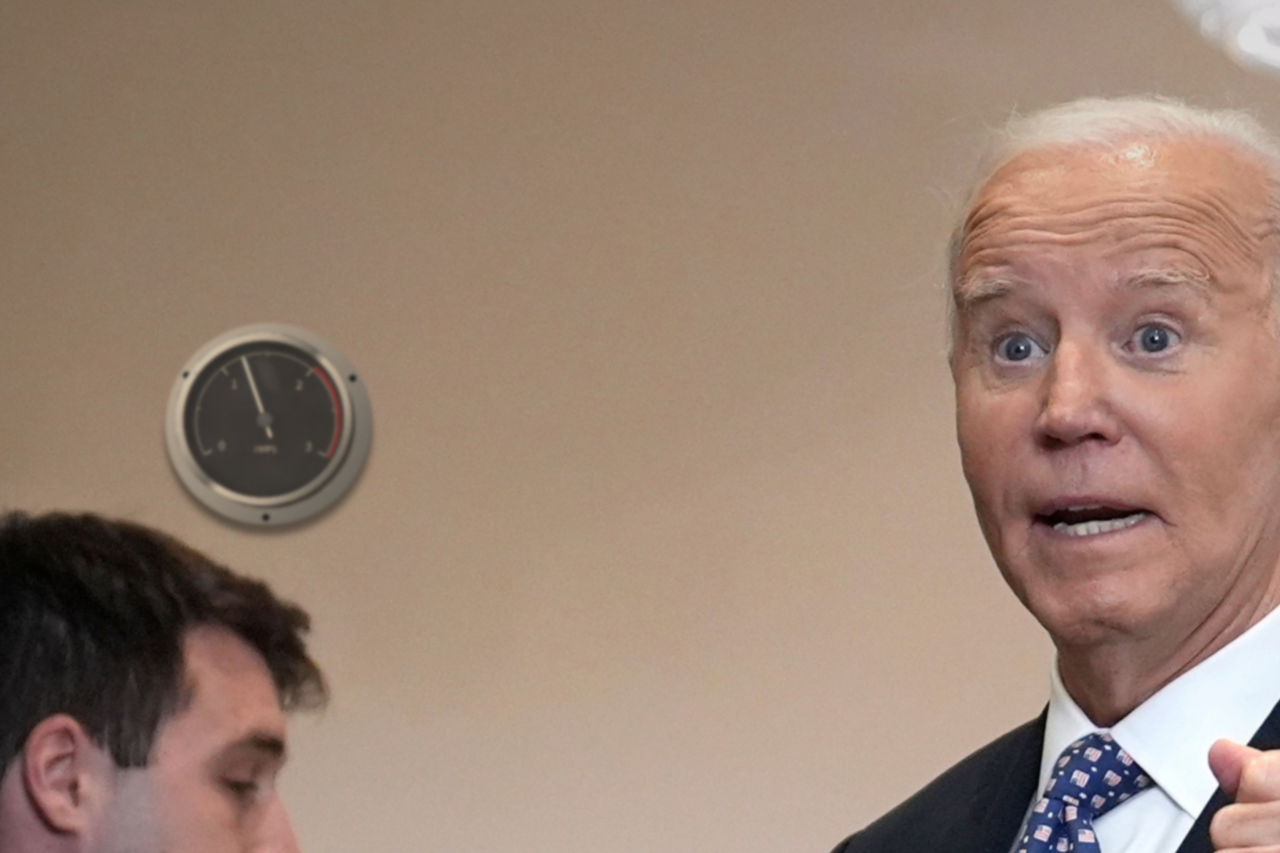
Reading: 1.25 A
